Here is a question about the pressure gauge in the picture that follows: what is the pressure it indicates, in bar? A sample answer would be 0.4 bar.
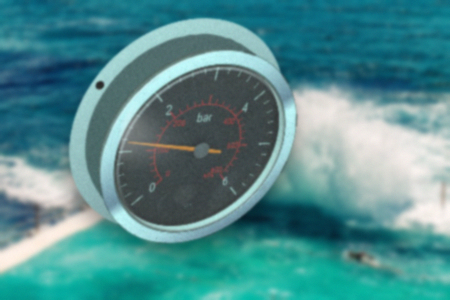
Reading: 1.2 bar
